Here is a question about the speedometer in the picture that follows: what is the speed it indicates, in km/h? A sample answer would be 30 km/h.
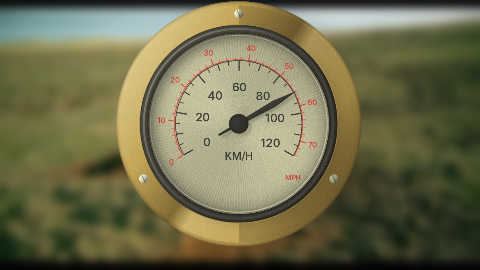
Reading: 90 km/h
